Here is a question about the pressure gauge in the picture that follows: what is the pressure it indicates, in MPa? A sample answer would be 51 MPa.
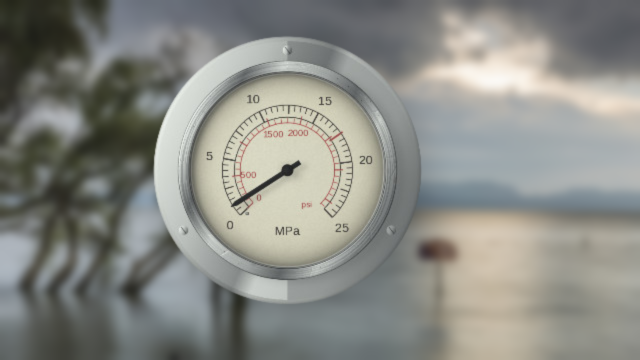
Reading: 1 MPa
